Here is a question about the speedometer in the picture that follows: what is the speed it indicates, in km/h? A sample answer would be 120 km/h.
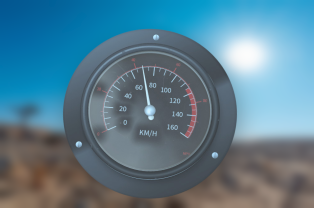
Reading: 70 km/h
